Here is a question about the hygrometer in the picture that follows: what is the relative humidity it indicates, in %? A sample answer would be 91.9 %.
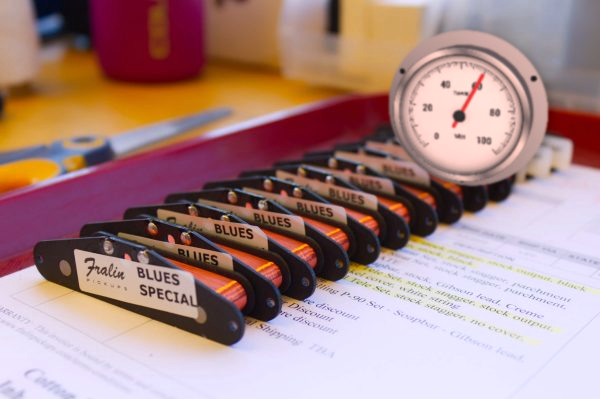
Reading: 60 %
